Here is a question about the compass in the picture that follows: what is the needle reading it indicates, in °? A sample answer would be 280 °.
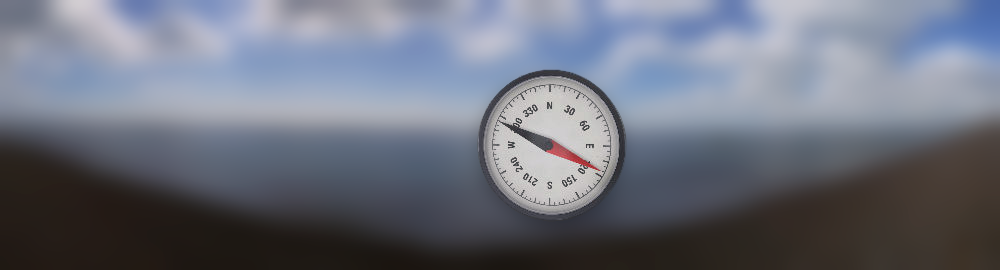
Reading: 115 °
